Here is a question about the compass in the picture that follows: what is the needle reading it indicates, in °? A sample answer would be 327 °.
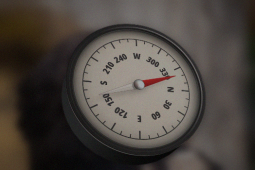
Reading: 340 °
